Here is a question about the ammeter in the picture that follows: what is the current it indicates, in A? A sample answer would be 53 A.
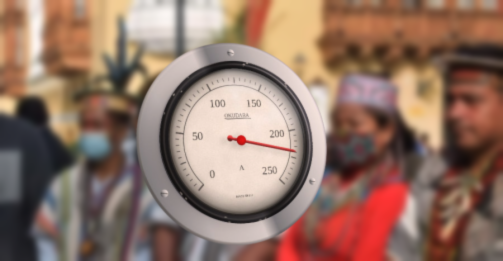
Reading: 220 A
